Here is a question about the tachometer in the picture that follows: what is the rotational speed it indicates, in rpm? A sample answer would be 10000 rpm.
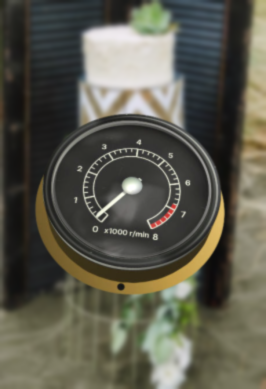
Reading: 200 rpm
